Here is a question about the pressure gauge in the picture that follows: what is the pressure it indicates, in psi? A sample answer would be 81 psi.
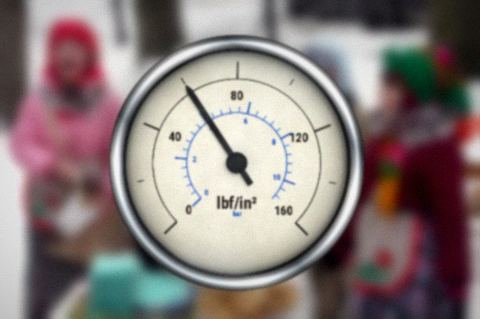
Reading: 60 psi
